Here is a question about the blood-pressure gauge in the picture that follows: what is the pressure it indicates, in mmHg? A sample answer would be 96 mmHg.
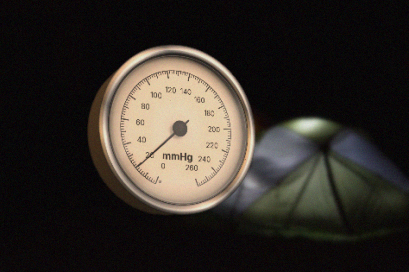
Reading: 20 mmHg
